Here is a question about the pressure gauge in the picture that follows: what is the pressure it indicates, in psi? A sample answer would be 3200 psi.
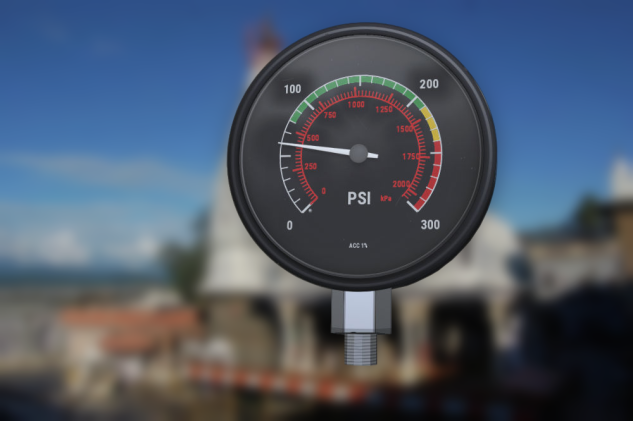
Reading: 60 psi
